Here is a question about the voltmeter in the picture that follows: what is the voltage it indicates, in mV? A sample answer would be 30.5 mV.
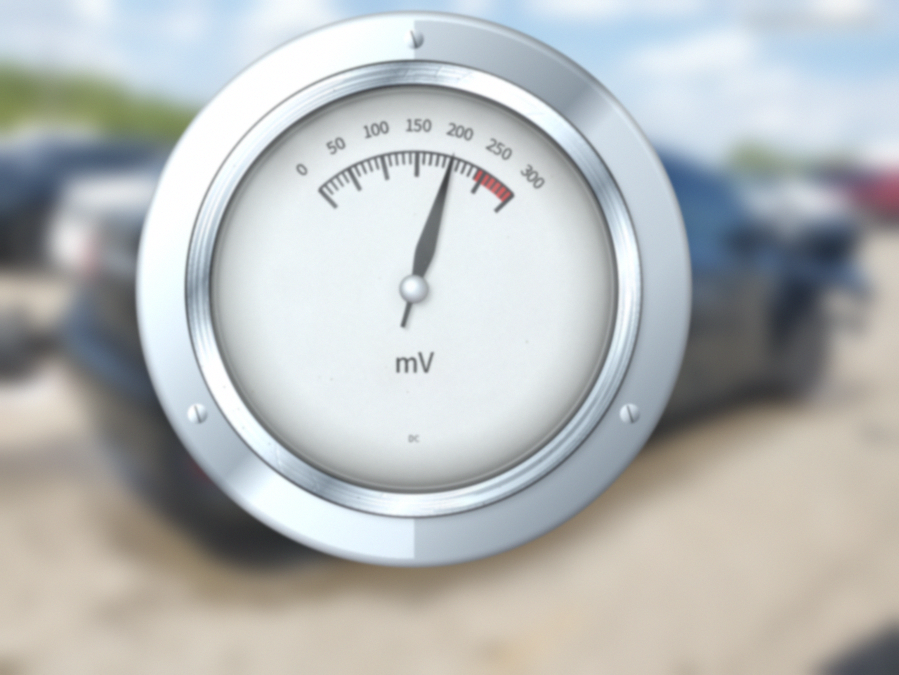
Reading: 200 mV
